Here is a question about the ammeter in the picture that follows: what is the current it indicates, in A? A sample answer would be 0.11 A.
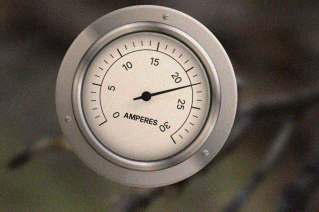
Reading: 22 A
